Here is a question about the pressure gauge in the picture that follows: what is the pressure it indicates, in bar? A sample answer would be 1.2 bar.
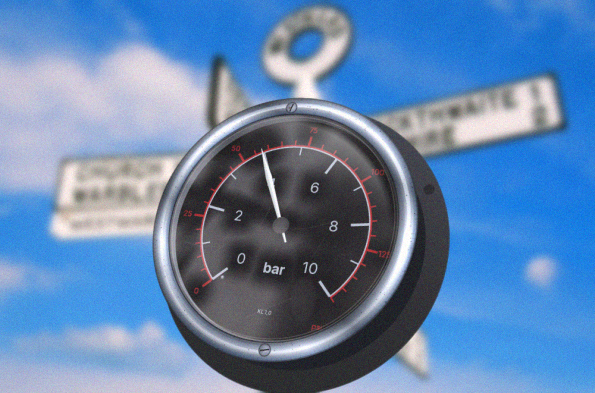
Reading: 4 bar
